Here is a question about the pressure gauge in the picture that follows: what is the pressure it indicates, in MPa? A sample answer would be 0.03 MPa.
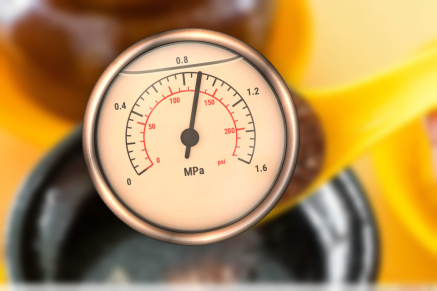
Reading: 0.9 MPa
